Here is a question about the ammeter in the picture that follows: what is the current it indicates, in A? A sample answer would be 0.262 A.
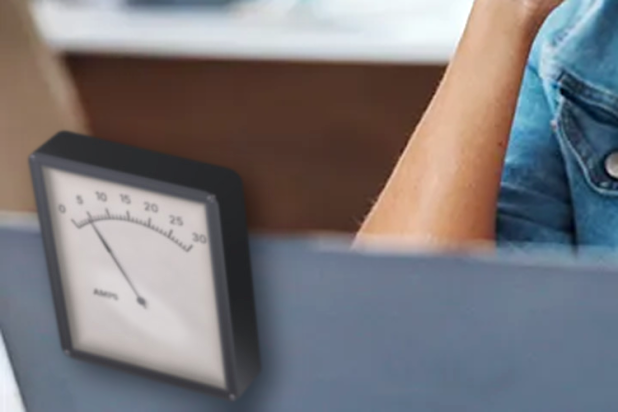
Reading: 5 A
